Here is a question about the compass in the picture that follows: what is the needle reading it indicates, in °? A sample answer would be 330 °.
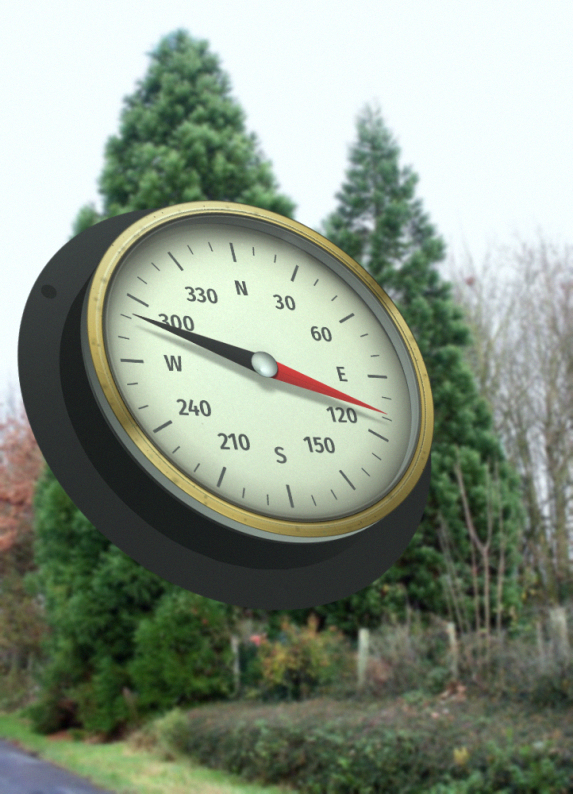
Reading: 110 °
